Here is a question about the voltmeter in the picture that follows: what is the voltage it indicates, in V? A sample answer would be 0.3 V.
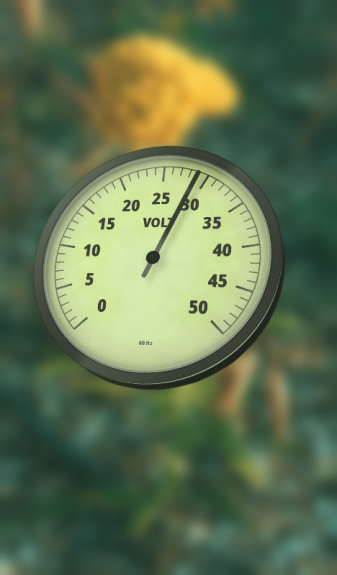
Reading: 29 V
